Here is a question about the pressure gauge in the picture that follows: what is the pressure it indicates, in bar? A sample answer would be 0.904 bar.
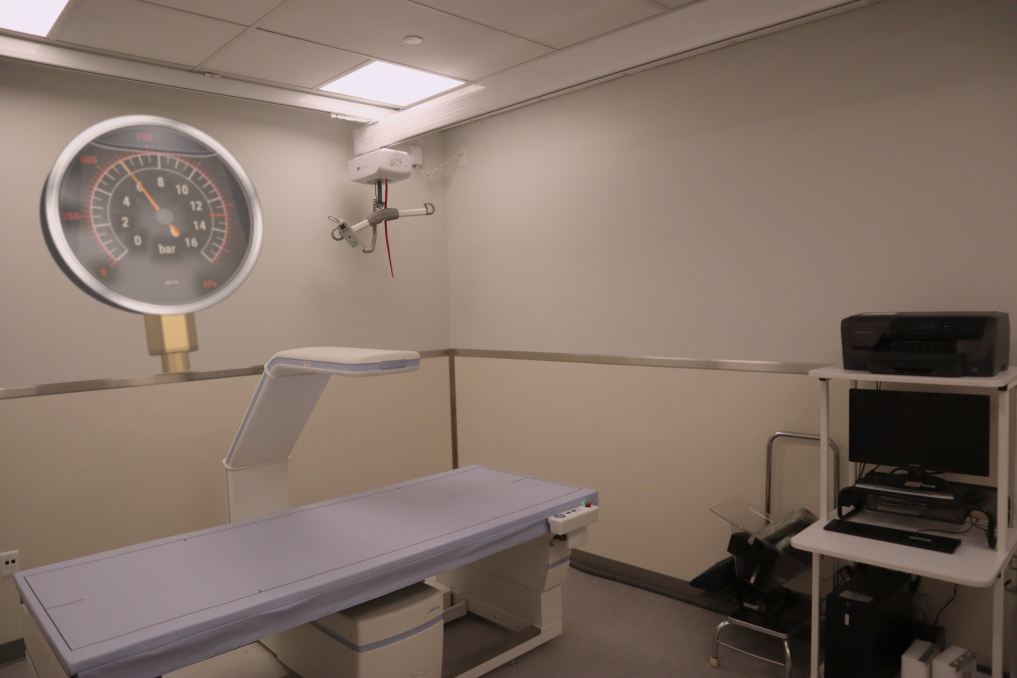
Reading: 6 bar
